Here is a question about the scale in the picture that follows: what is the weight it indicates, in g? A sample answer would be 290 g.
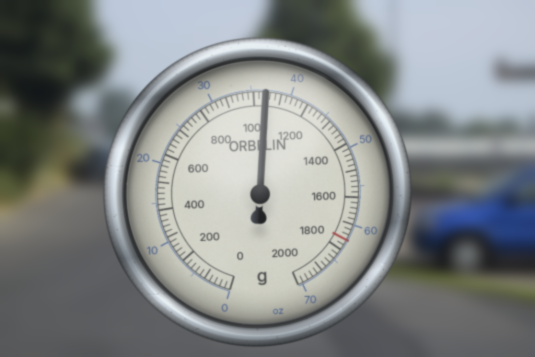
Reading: 1040 g
